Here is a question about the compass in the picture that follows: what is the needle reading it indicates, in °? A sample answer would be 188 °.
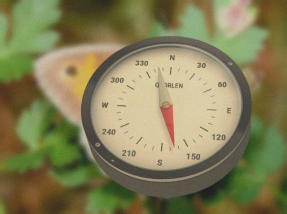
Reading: 165 °
